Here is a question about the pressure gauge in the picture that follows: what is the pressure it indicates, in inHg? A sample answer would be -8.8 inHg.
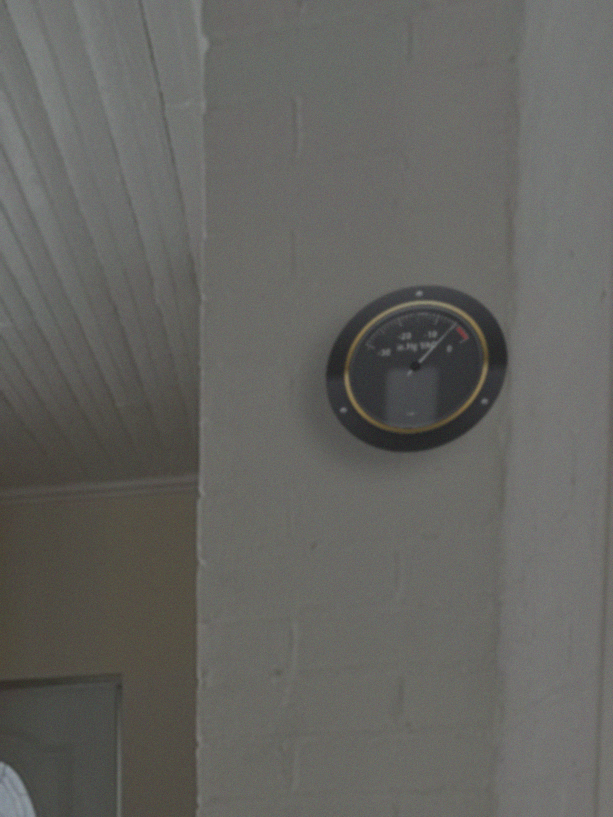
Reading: -5 inHg
